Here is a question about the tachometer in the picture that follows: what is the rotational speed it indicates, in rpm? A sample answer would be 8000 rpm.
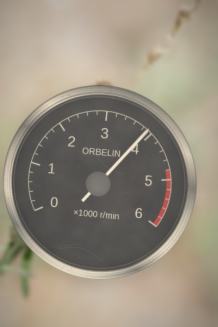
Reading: 3900 rpm
